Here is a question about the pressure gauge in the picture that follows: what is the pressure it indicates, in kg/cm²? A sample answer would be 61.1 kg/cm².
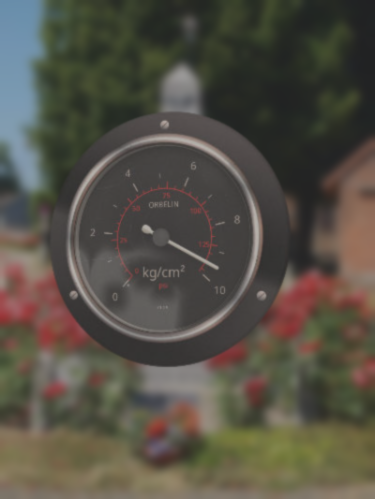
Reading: 9.5 kg/cm²
